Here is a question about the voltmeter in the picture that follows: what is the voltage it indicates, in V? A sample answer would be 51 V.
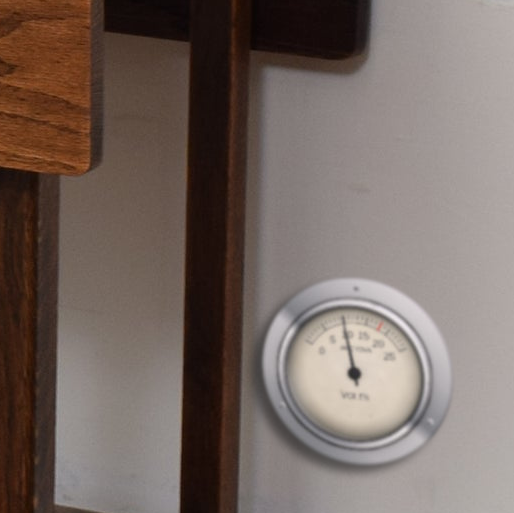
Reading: 10 V
